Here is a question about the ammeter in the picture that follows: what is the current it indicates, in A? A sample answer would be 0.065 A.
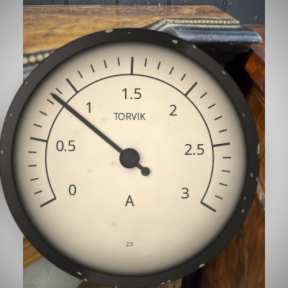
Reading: 0.85 A
